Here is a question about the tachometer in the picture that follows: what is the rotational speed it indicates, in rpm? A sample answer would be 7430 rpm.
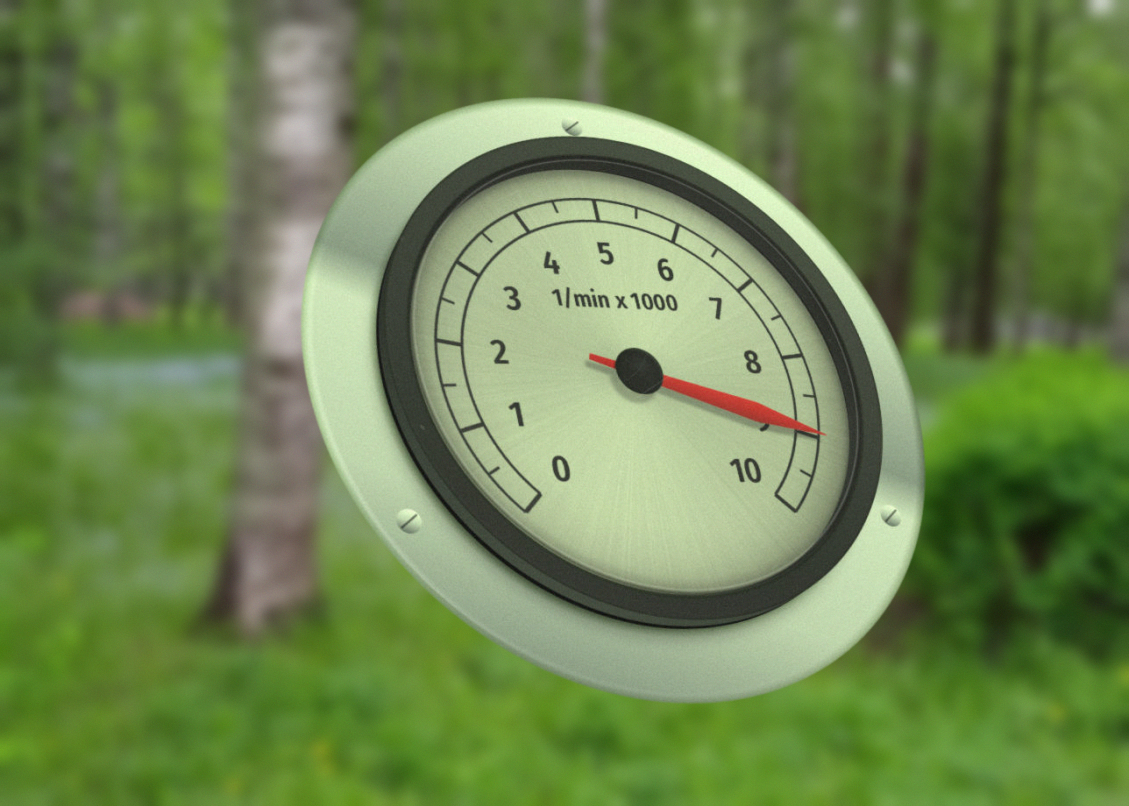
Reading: 9000 rpm
